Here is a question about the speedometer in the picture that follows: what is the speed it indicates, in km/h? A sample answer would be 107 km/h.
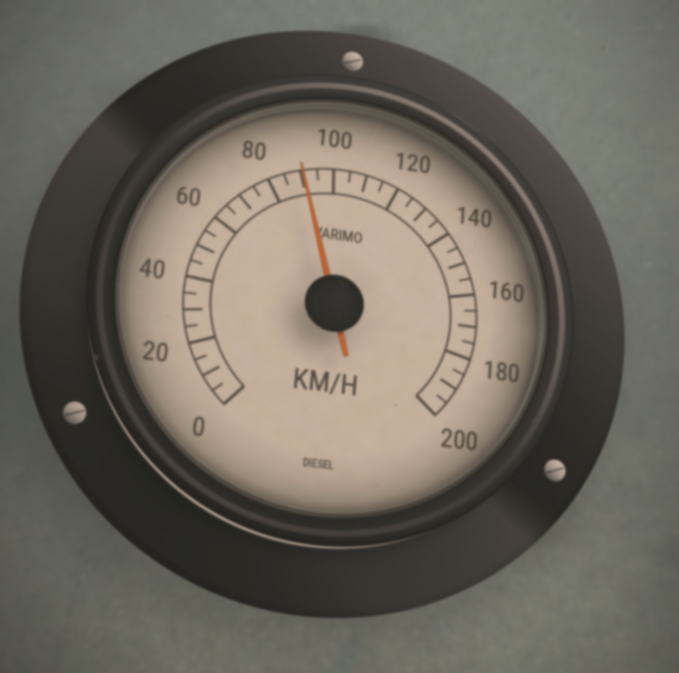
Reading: 90 km/h
